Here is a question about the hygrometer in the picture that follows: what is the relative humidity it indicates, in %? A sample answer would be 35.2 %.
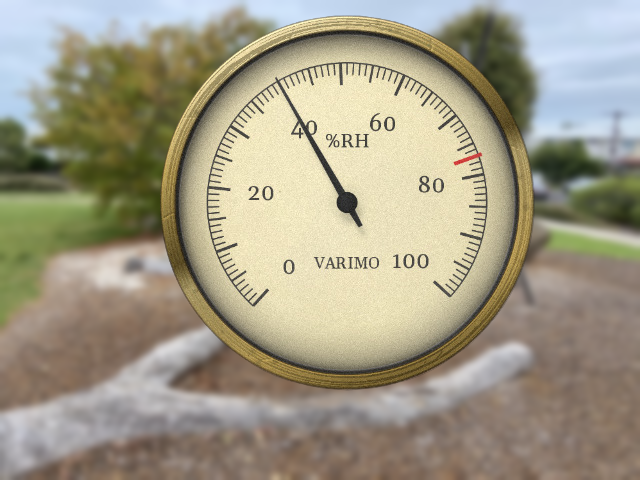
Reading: 40 %
